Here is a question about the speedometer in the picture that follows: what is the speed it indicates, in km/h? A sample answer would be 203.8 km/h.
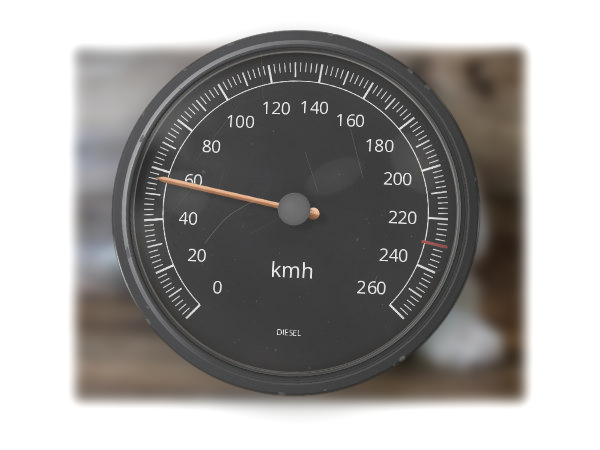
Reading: 56 km/h
